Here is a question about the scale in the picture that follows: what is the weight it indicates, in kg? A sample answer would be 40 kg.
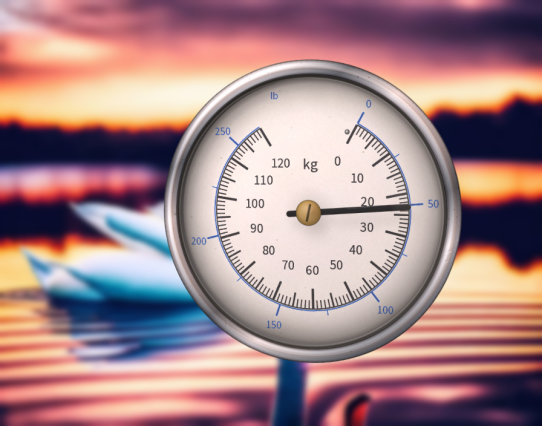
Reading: 23 kg
